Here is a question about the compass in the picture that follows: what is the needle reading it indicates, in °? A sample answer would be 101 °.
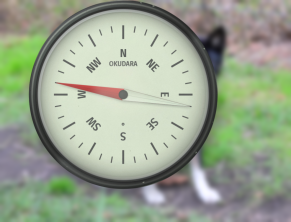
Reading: 280 °
